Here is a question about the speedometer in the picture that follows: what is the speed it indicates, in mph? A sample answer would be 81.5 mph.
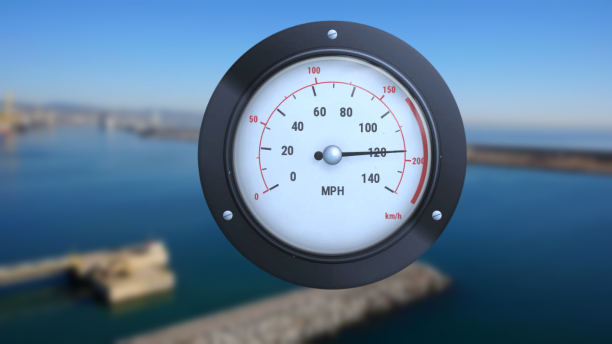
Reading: 120 mph
